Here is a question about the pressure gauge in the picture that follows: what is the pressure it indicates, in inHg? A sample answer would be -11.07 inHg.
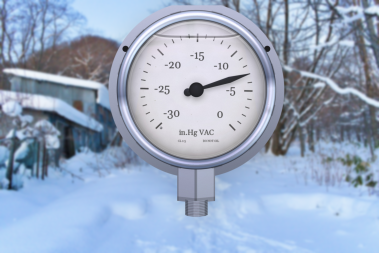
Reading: -7 inHg
